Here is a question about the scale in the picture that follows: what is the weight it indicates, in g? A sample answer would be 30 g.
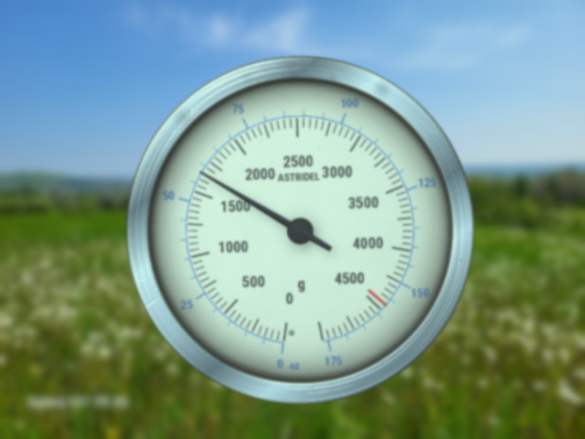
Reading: 1650 g
